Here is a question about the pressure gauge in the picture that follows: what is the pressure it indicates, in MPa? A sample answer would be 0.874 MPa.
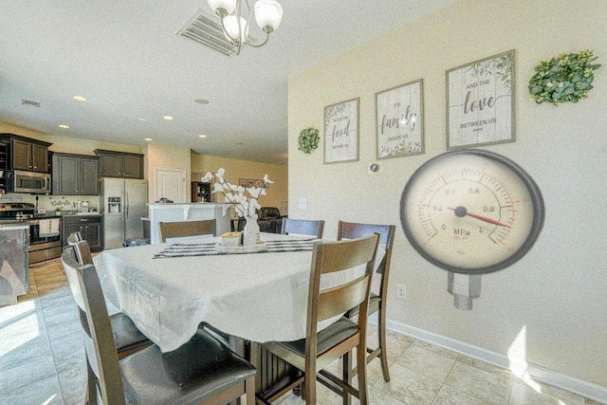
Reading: 0.9 MPa
